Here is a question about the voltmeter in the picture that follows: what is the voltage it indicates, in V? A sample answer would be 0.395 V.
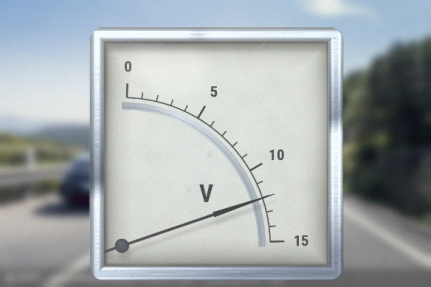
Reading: 12 V
